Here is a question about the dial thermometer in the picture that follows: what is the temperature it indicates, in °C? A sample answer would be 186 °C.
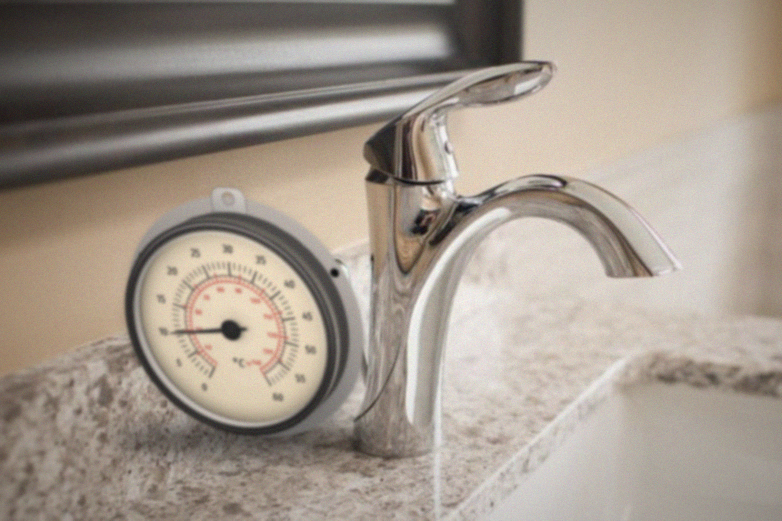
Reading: 10 °C
